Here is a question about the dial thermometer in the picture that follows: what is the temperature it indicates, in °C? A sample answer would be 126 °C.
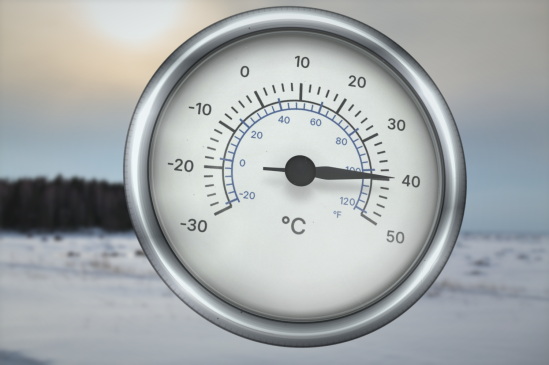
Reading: 40 °C
